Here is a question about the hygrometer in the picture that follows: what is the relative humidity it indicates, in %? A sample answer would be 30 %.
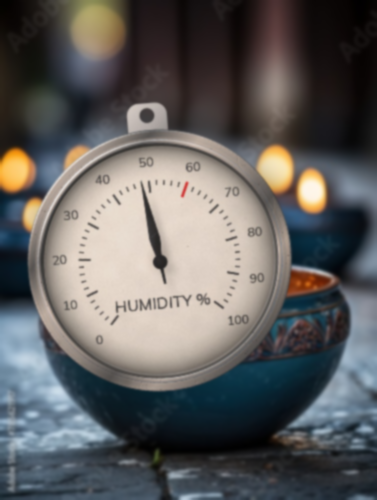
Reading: 48 %
